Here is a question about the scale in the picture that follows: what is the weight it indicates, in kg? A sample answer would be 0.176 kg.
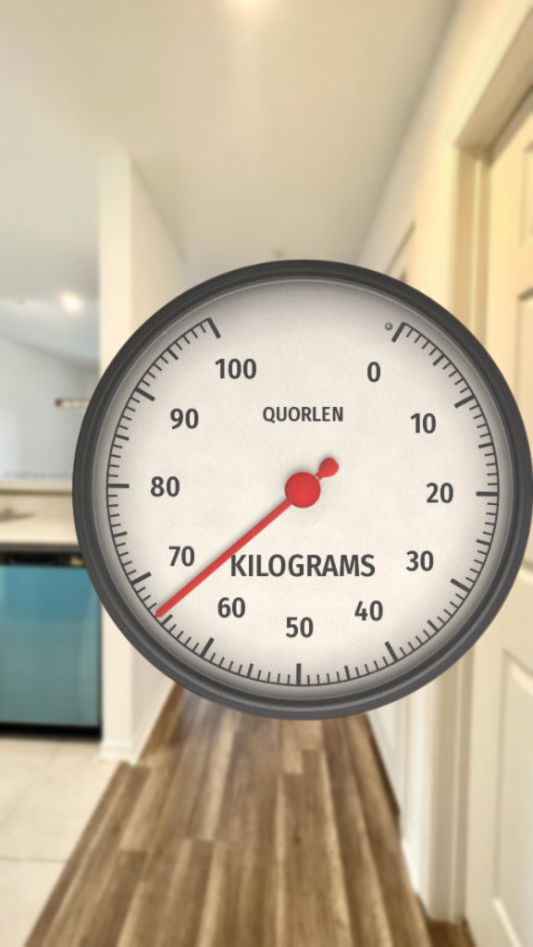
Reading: 66 kg
